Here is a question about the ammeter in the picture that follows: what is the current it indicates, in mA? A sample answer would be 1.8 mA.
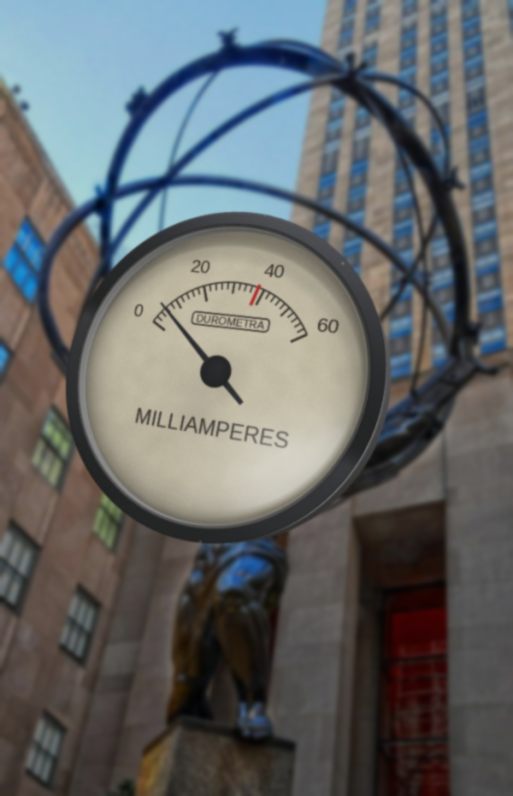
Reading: 6 mA
